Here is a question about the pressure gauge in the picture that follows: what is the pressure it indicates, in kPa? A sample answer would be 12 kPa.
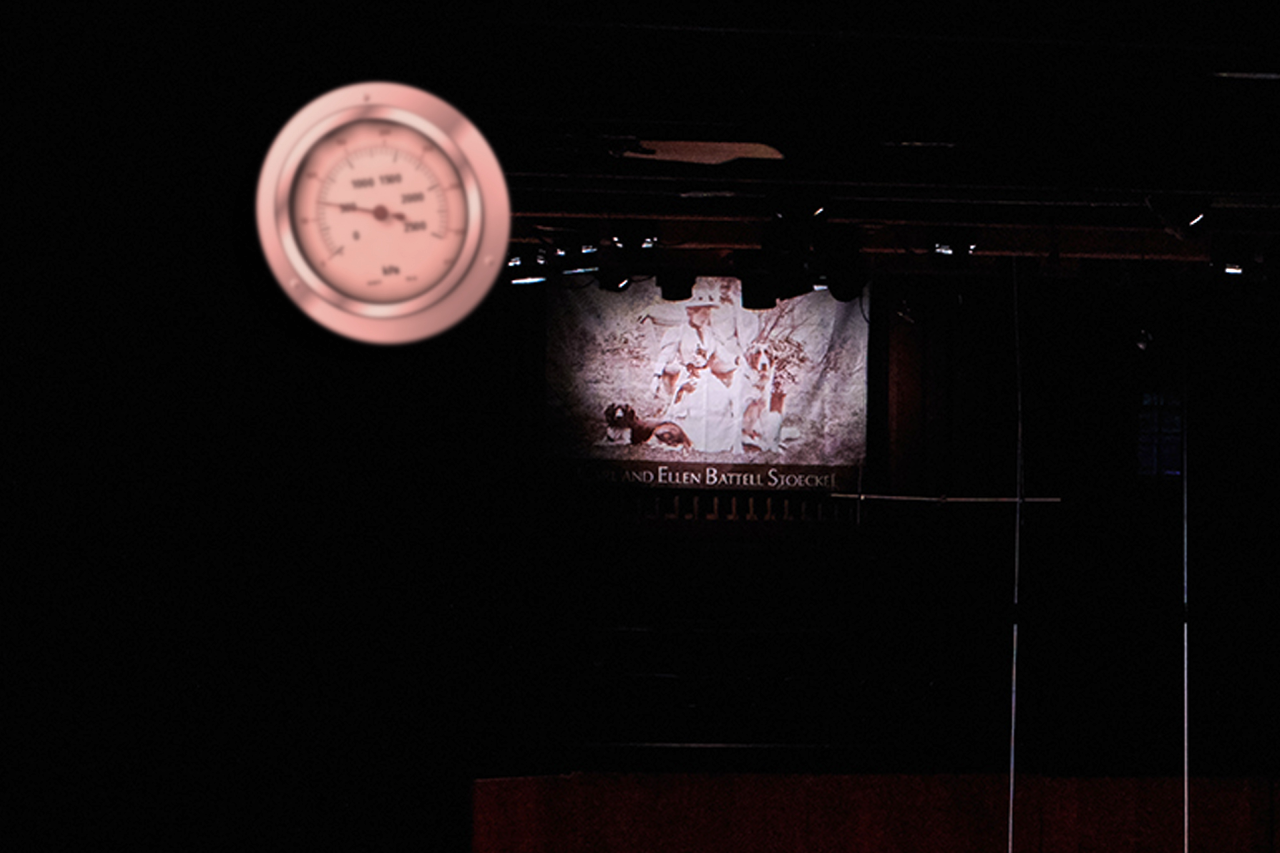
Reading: 500 kPa
